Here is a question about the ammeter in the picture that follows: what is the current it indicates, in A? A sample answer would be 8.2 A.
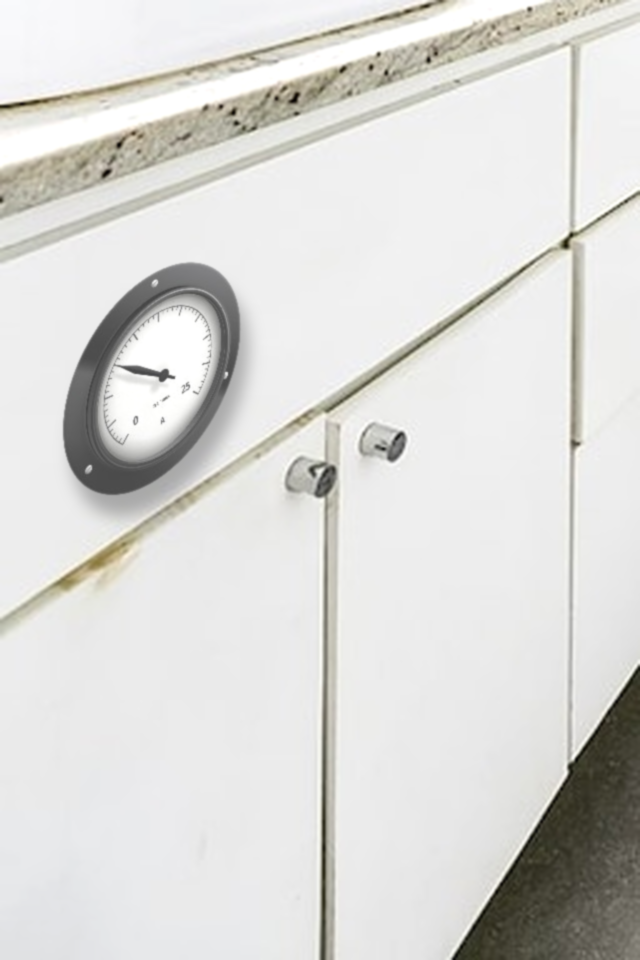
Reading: 7.5 A
